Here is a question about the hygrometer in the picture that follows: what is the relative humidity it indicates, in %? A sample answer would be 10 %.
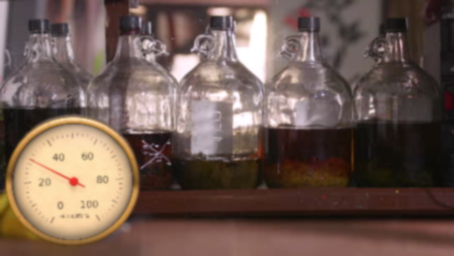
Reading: 30 %
